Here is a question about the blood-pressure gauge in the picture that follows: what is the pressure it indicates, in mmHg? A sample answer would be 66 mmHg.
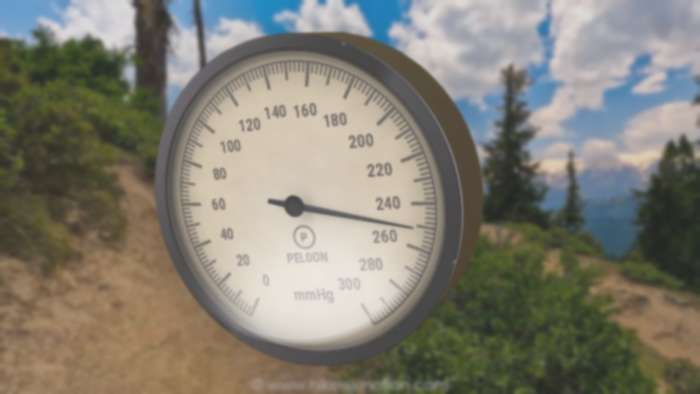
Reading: 250 mmHg
